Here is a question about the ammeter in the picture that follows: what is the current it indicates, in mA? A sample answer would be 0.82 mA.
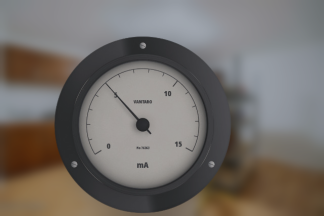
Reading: 5 mA
